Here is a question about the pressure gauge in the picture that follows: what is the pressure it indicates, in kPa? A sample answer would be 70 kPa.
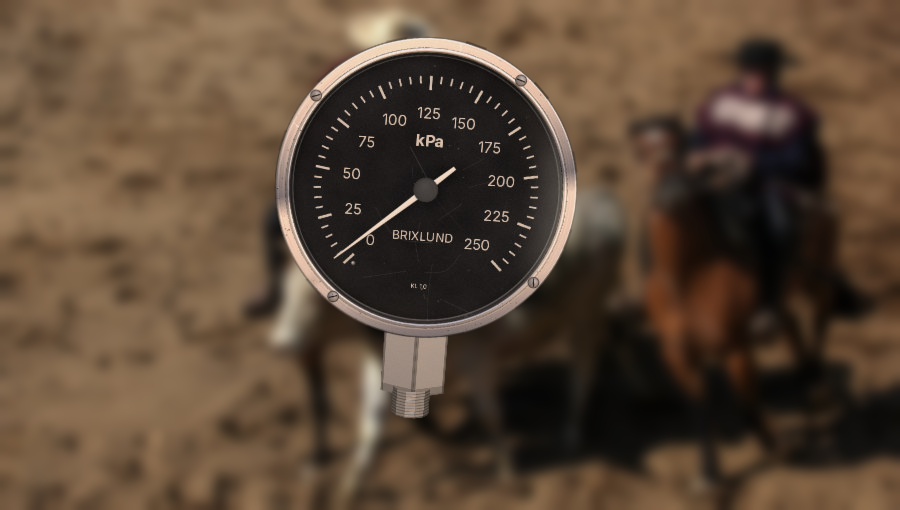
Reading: 5 kPa
